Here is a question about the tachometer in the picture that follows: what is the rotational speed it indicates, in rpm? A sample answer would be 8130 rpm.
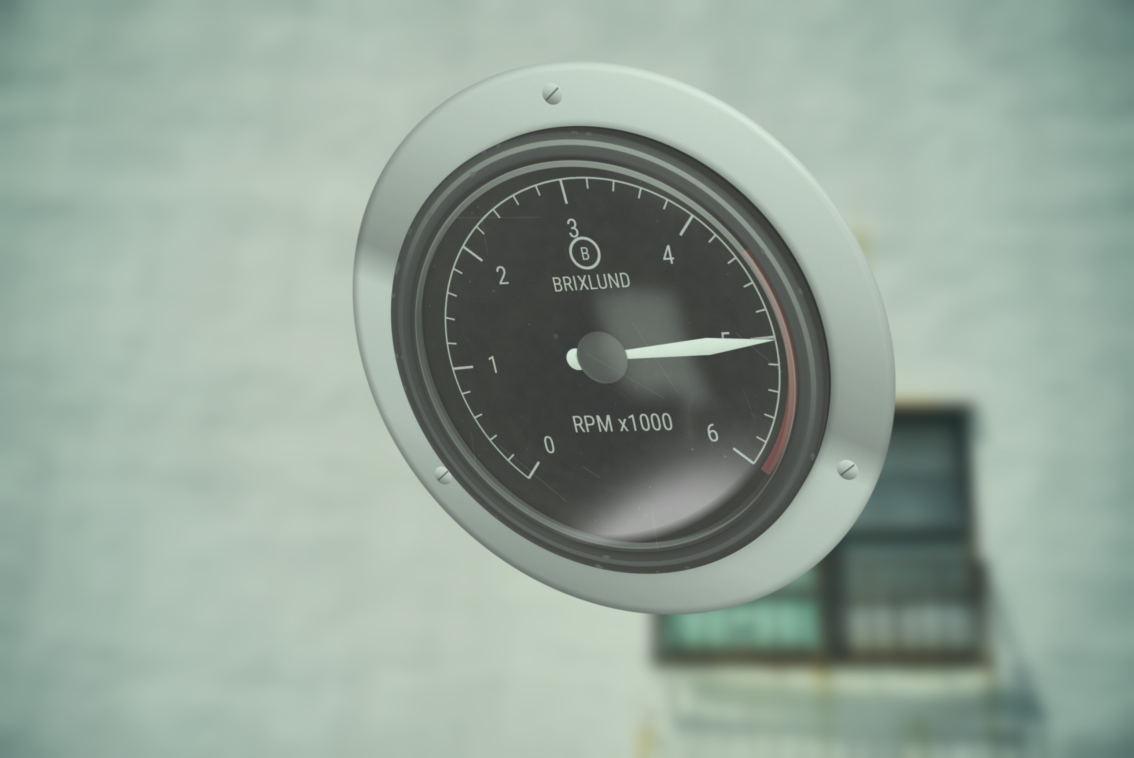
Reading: 5000 rpm
